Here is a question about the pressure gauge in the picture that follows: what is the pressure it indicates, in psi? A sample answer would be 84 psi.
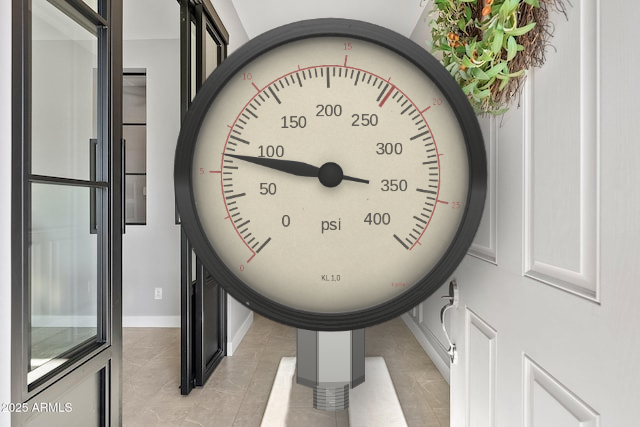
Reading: 85 psi
